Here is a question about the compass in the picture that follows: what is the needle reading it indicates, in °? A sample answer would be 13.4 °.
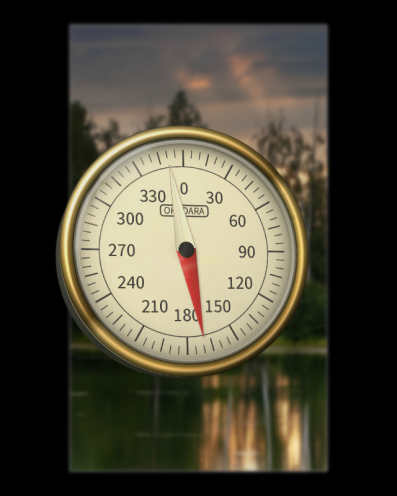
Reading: 170 °
